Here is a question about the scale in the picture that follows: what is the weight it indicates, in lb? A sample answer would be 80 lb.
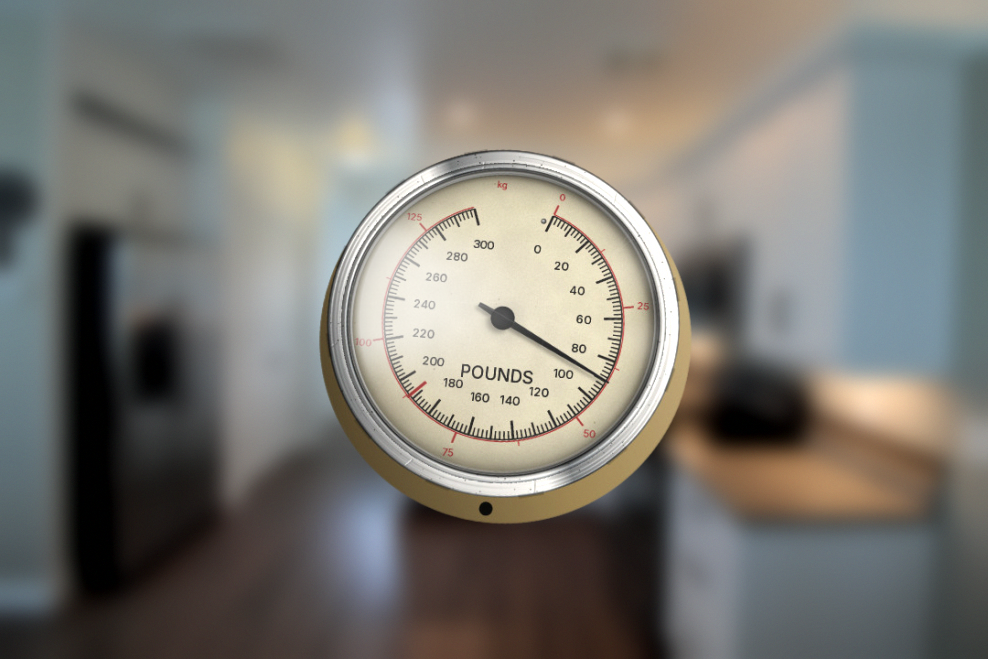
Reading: 90 lb
